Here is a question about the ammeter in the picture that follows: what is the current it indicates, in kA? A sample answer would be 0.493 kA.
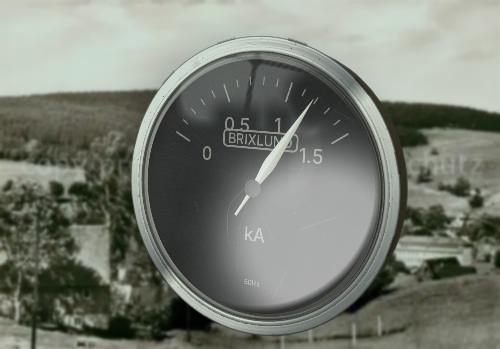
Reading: 1.2 kA
